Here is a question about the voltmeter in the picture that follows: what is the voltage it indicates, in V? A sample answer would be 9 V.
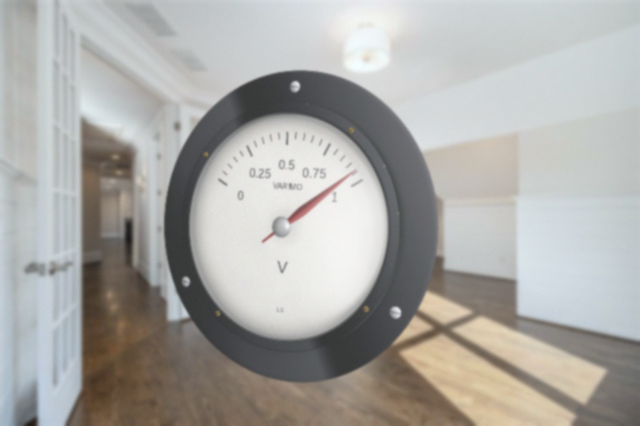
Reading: 0.95 V
